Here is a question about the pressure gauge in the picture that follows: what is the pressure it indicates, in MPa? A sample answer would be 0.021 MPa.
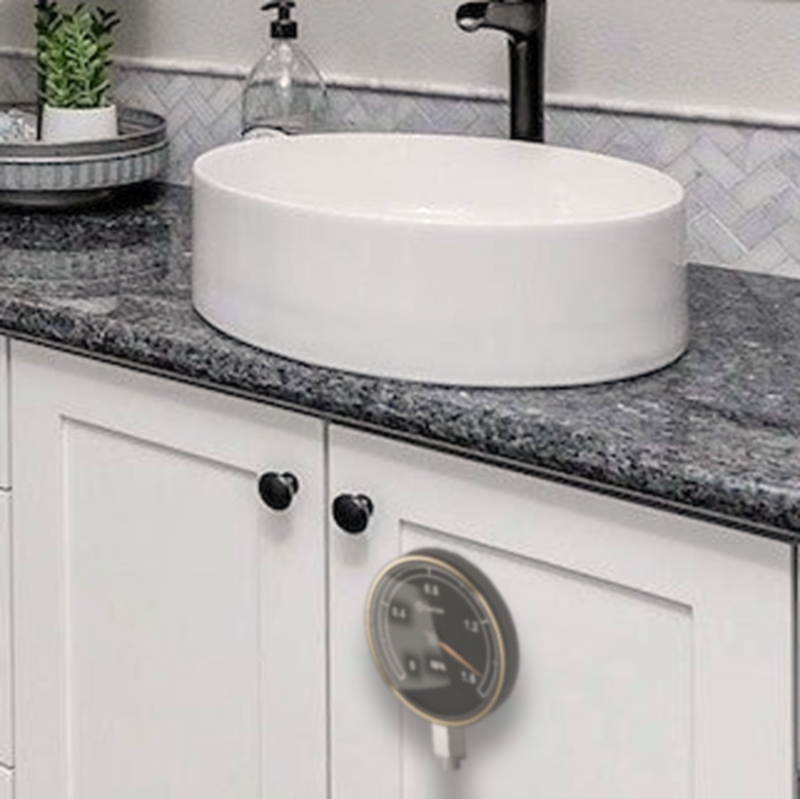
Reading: 1.5 MPa
